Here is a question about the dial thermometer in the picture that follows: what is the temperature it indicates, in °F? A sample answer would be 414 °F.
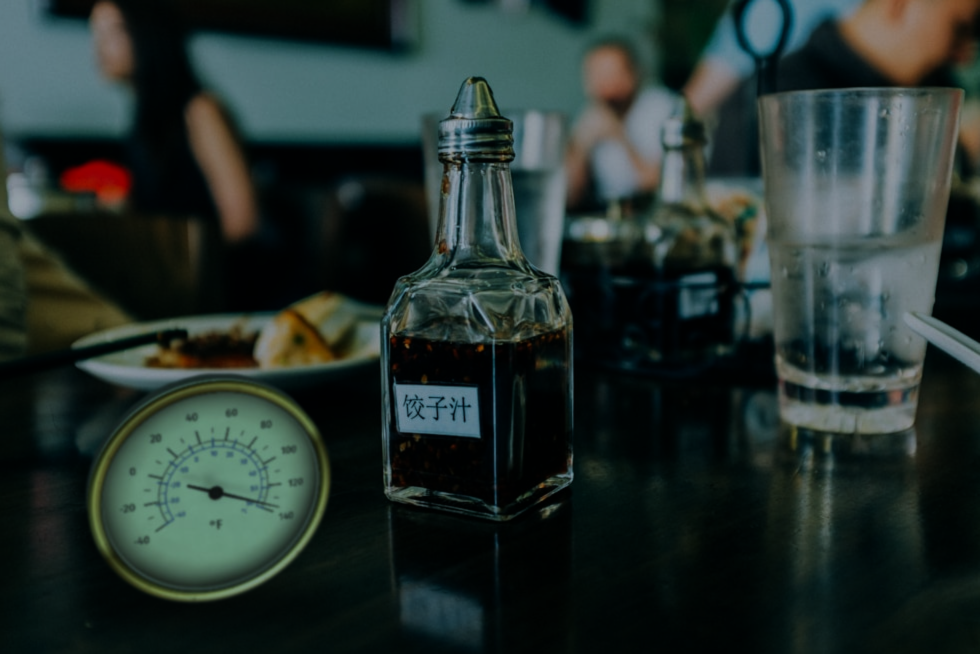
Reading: 135 °F
